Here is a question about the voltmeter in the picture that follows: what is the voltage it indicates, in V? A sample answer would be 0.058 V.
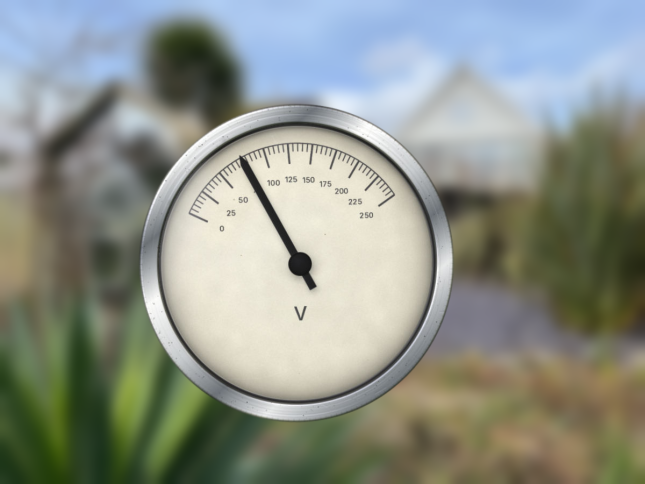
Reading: 75 V
